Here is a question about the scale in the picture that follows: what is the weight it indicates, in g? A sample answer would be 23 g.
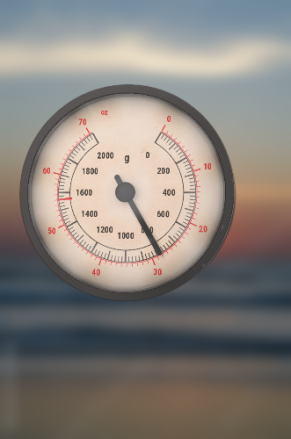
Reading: 800 g
